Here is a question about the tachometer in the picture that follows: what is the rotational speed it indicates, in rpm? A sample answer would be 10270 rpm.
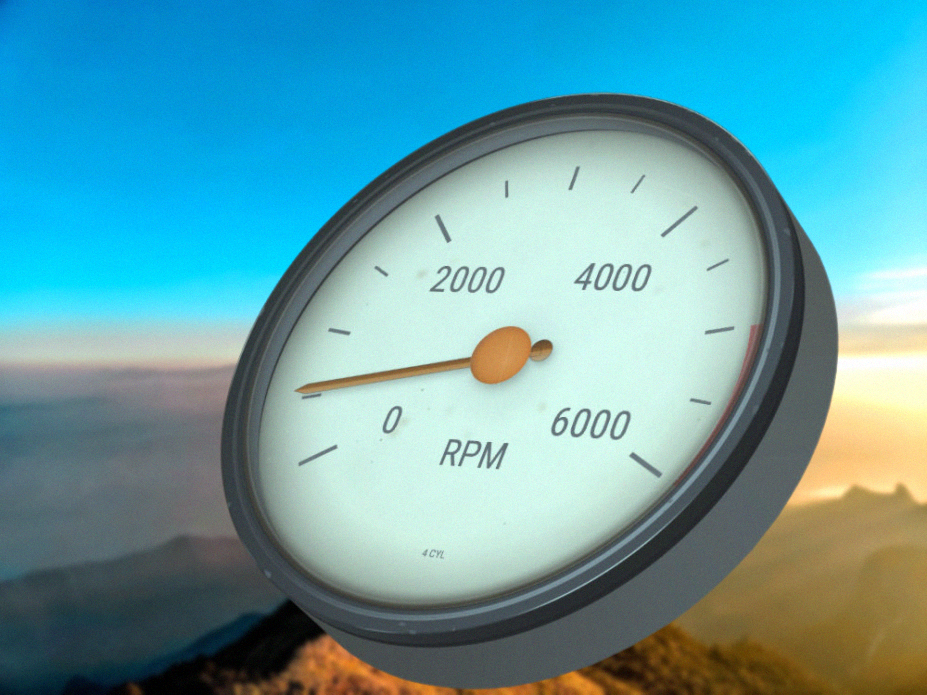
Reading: 500 rpm
